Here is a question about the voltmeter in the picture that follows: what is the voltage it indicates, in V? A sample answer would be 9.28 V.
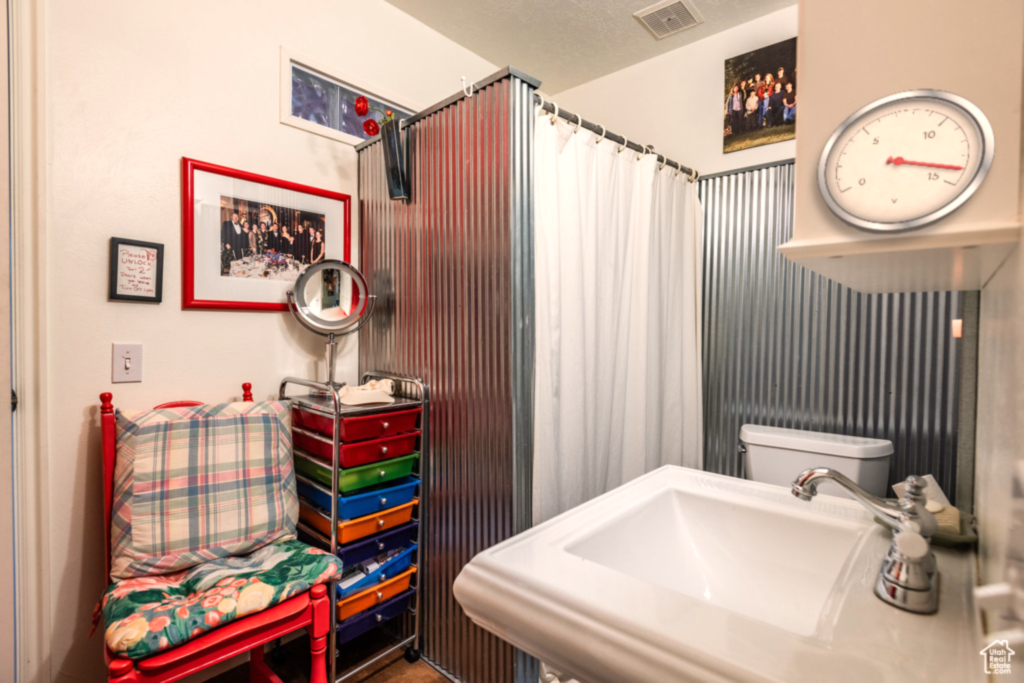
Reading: 14 V
